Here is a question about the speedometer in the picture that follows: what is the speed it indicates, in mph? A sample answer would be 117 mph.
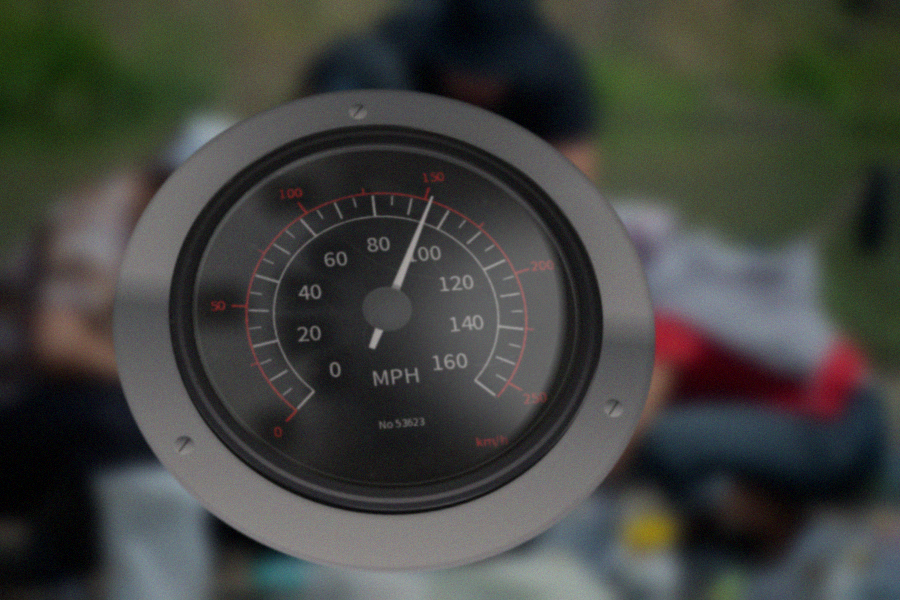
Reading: 95 mph
